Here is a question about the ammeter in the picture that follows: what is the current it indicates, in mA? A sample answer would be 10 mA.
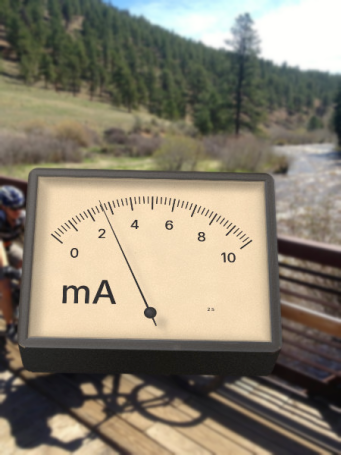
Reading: 2.6 mA
